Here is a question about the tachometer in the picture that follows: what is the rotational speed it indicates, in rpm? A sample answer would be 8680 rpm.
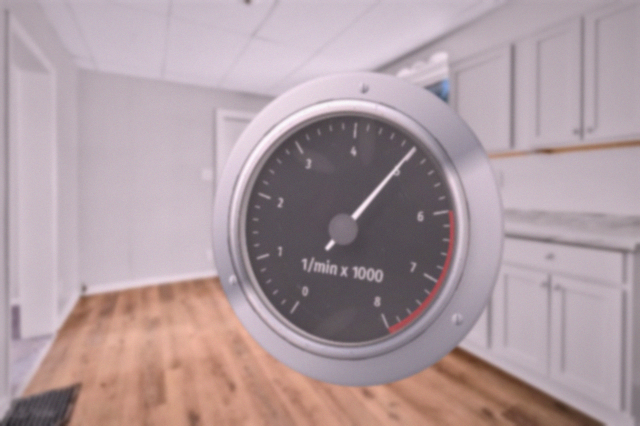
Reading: 5000 rpm
